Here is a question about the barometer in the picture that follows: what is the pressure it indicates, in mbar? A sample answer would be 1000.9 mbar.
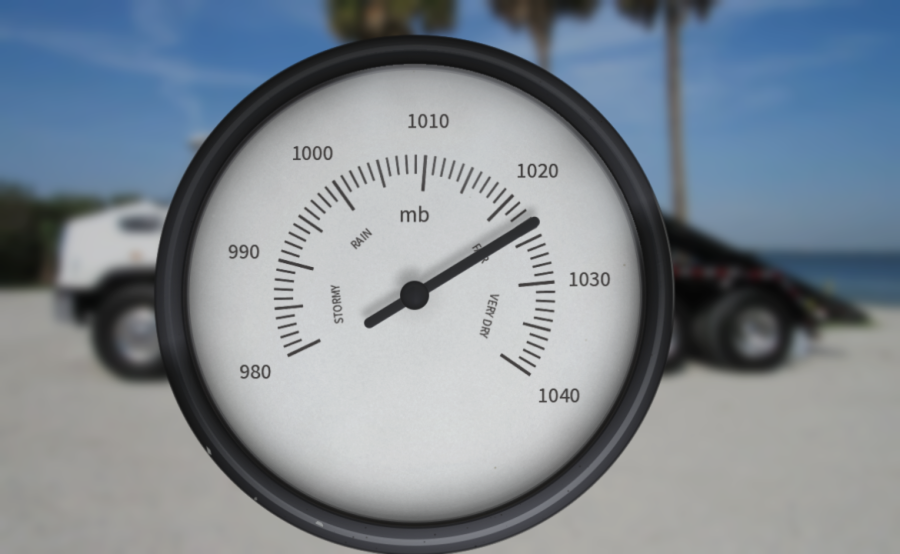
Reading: 1023.5 mbar
